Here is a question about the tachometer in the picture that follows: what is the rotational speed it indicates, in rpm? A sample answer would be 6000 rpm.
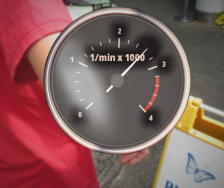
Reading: 2600 rpm
